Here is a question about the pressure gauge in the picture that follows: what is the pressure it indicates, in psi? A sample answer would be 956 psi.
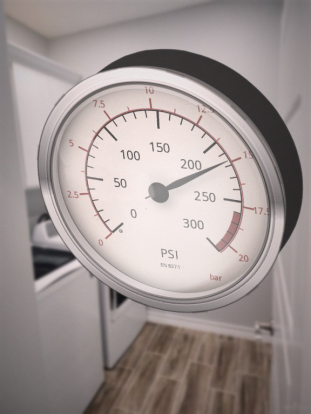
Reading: 215 psi
